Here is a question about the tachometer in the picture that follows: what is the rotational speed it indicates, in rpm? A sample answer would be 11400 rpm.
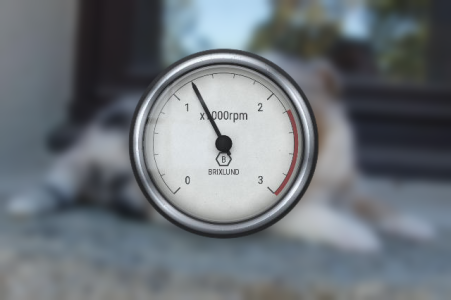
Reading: 1200 rpm
